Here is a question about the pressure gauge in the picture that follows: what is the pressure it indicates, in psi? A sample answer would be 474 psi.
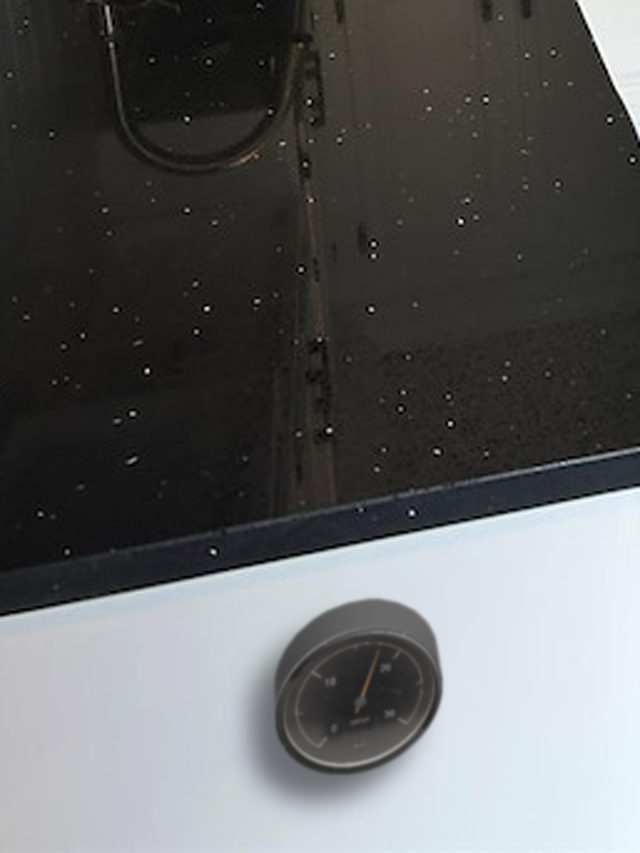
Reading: 17.5 psi
